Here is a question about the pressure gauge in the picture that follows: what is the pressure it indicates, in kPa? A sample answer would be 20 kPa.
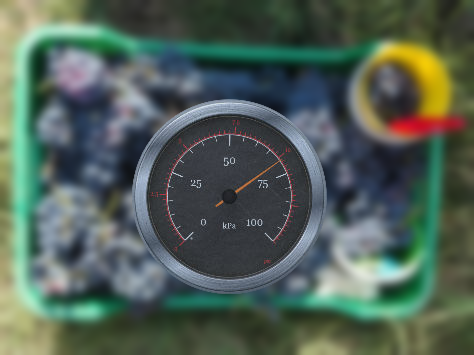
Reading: 70 kPa
